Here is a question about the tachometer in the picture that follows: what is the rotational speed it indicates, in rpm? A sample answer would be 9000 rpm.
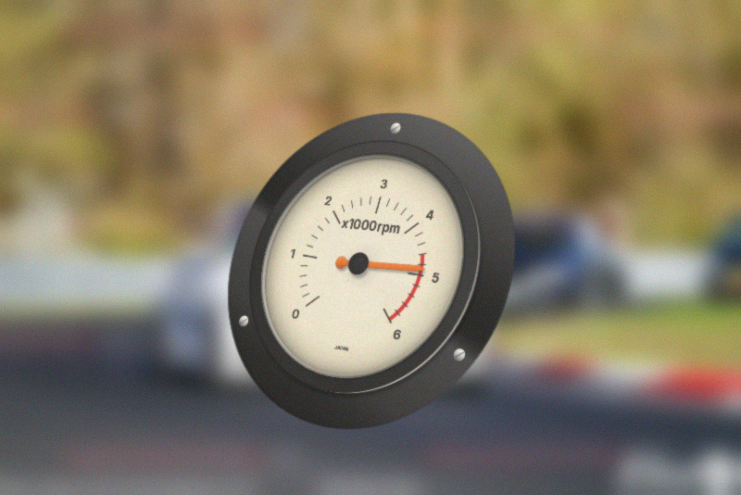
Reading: 4900 rpm
